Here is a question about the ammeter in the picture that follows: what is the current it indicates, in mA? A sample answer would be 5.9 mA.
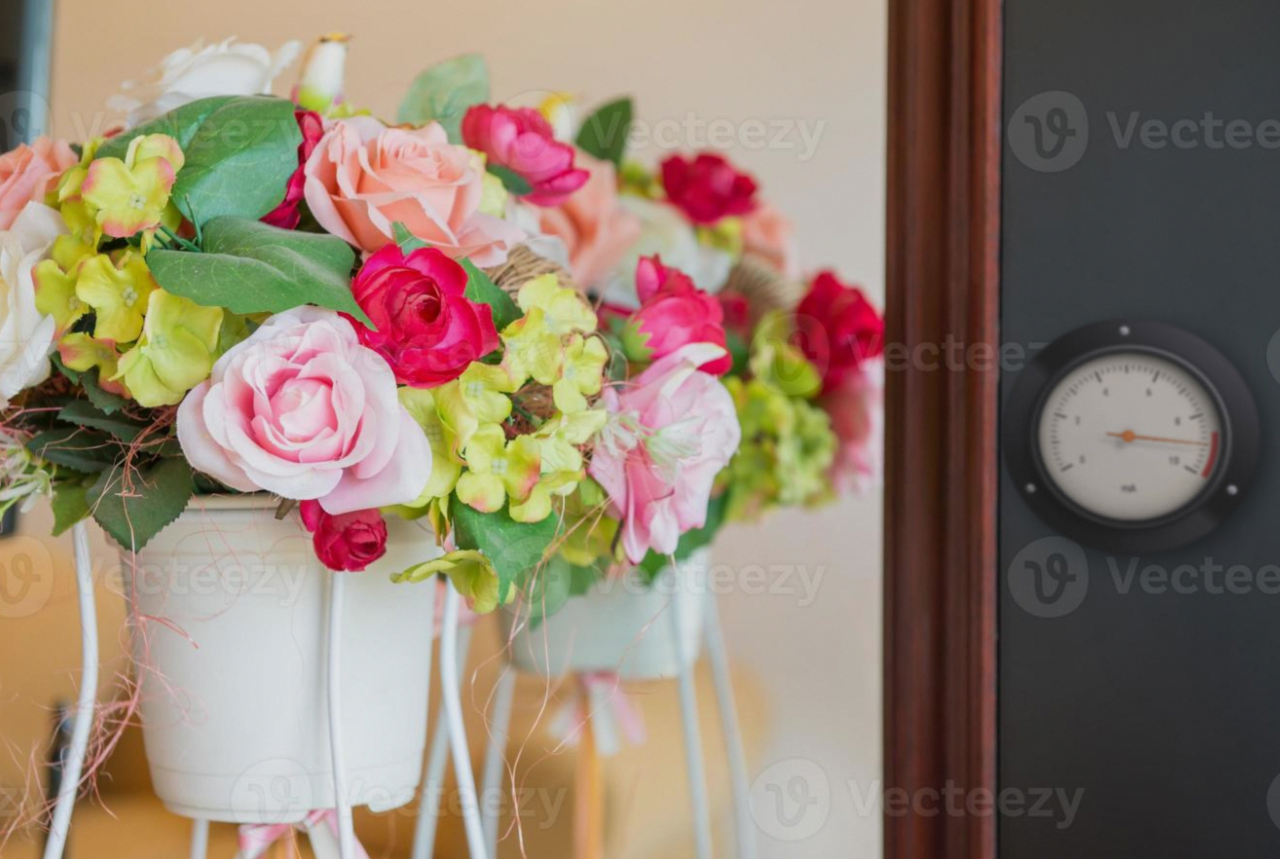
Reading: 9 mA
